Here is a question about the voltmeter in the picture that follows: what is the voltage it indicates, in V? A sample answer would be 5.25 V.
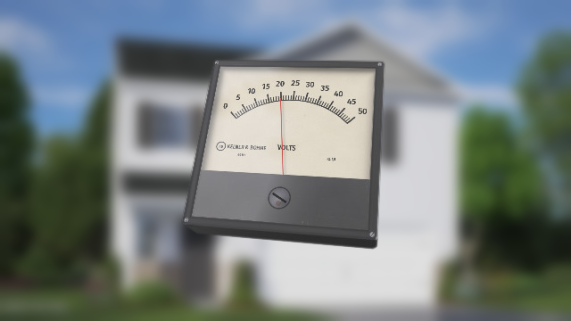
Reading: 20 V
